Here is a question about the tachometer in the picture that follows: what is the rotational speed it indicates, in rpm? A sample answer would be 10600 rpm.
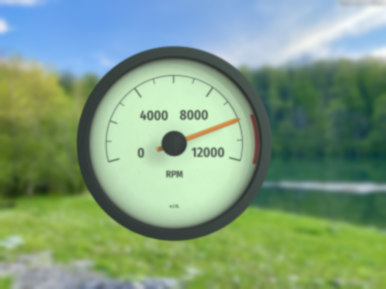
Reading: 10000 rpm
